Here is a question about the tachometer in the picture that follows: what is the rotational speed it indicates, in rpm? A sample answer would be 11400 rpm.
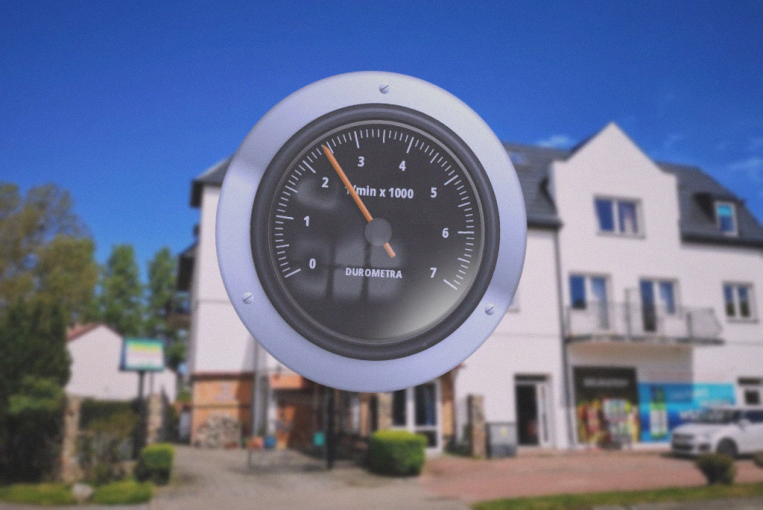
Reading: 2400 rpm
